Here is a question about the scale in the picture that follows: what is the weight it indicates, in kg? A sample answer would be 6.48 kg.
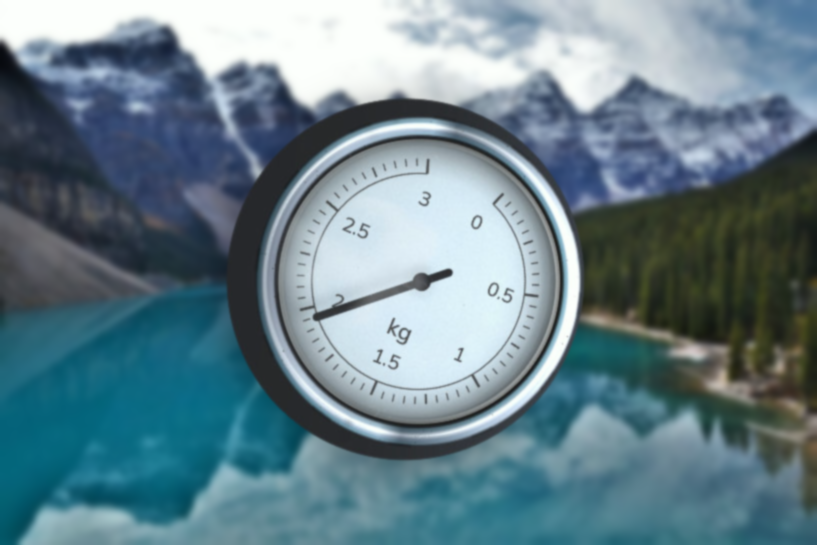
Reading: 1.95 kg
